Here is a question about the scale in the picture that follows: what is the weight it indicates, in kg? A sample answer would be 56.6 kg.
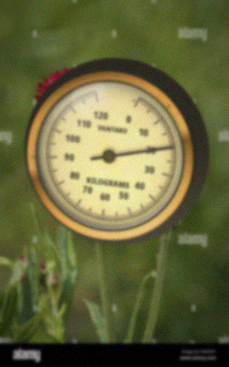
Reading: 20 kg
